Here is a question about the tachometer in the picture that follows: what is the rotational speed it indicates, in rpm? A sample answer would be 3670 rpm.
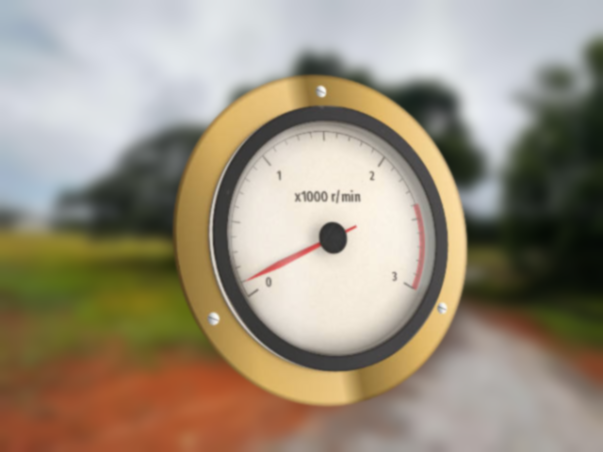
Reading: 100 rpm
